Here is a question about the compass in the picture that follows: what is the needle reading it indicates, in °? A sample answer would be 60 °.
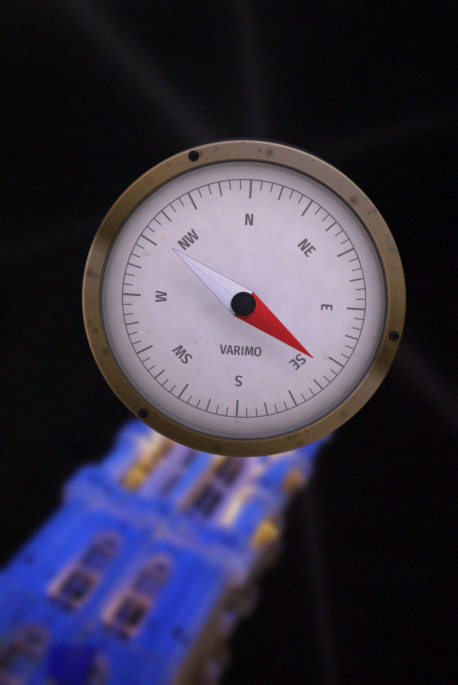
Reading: 125 °
